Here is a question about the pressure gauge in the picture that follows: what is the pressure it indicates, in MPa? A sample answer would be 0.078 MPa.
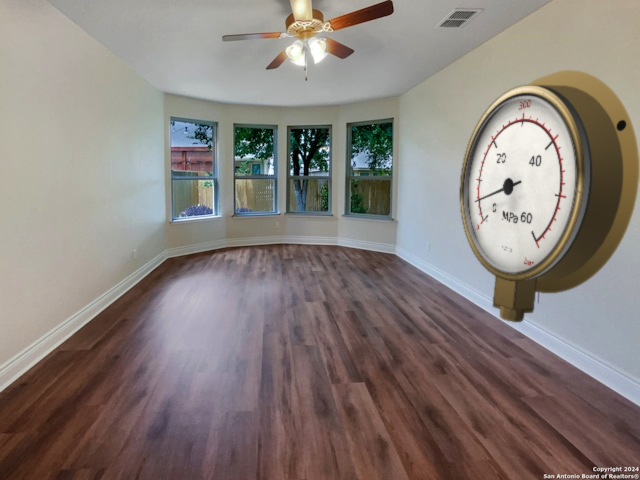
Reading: 5 MPa
